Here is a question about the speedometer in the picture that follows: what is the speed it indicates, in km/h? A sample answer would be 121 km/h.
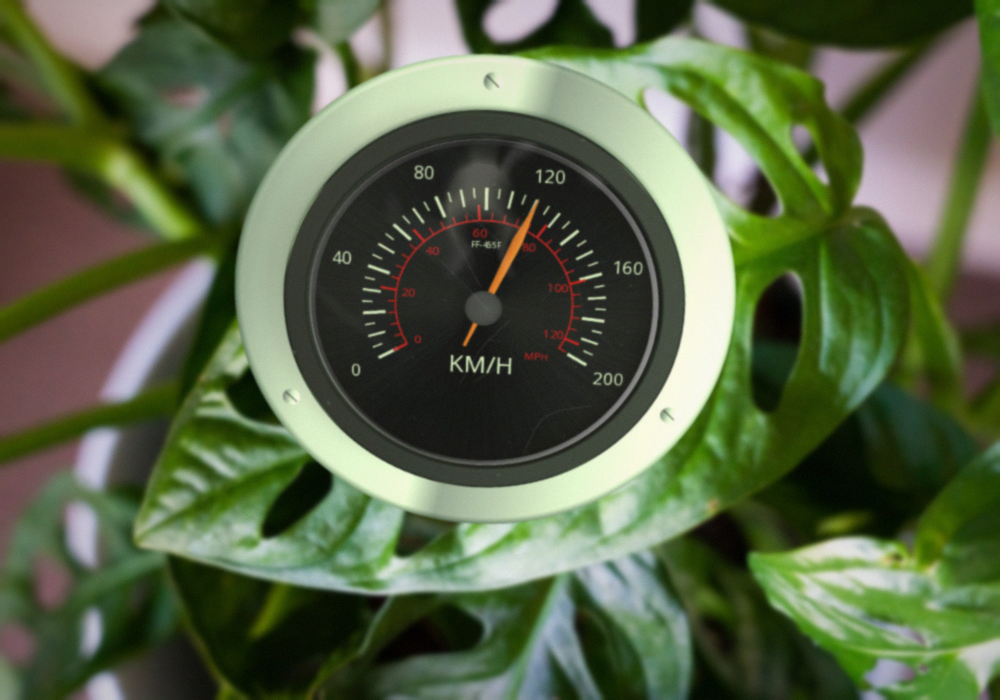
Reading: 120 km/h
